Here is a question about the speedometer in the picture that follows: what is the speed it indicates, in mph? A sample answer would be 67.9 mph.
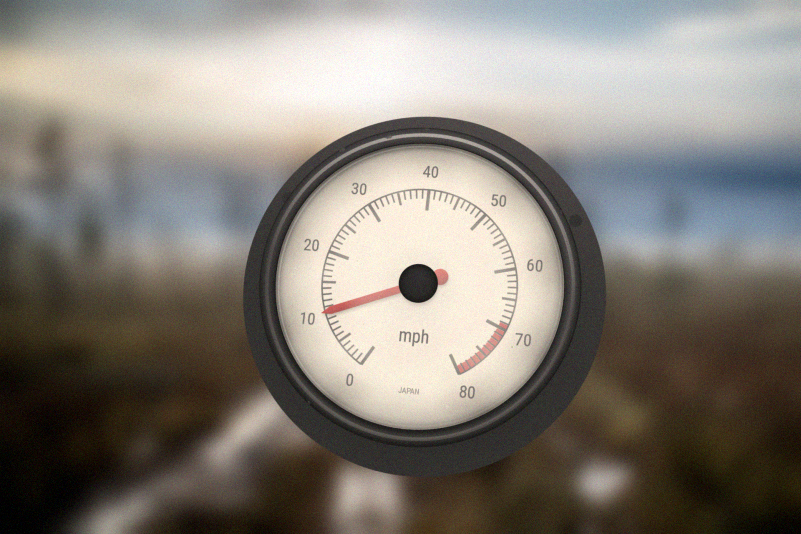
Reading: 10 mph
